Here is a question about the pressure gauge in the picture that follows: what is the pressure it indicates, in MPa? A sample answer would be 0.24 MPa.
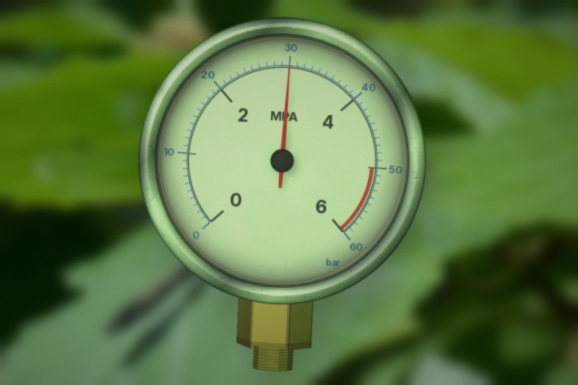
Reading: 3 MPa
